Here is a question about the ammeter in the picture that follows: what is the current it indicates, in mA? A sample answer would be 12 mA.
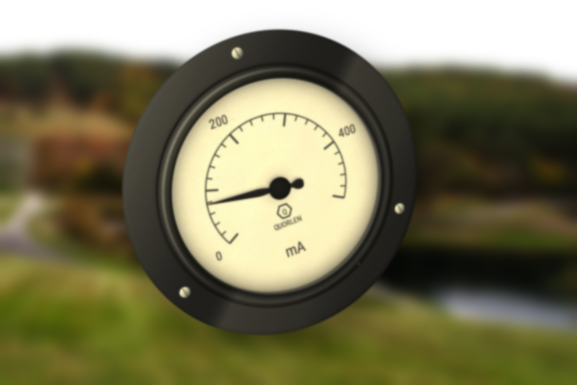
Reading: 80 mA
